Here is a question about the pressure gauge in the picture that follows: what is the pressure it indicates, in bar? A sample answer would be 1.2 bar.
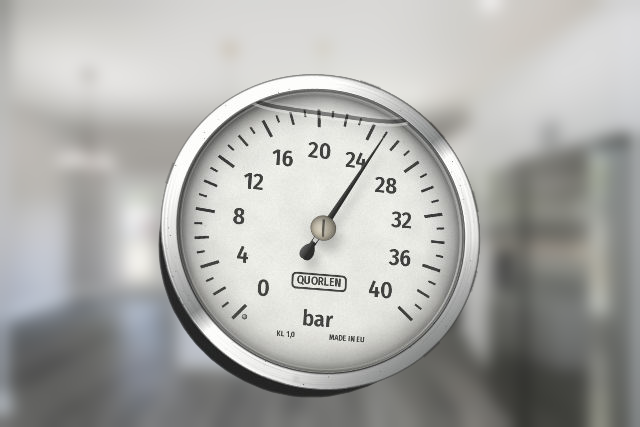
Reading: 25 bar
